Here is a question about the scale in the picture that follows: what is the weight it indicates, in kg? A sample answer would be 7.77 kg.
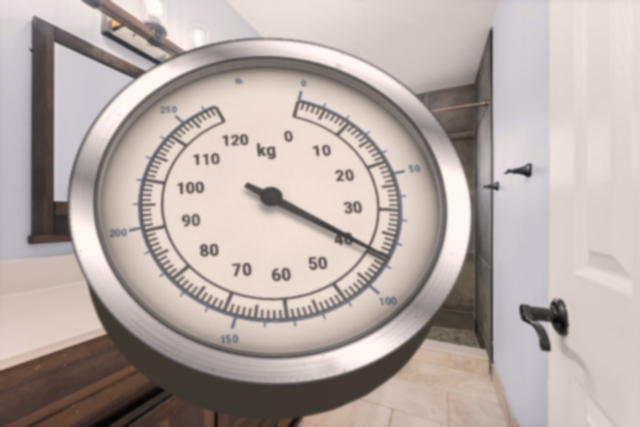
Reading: 40 kg
